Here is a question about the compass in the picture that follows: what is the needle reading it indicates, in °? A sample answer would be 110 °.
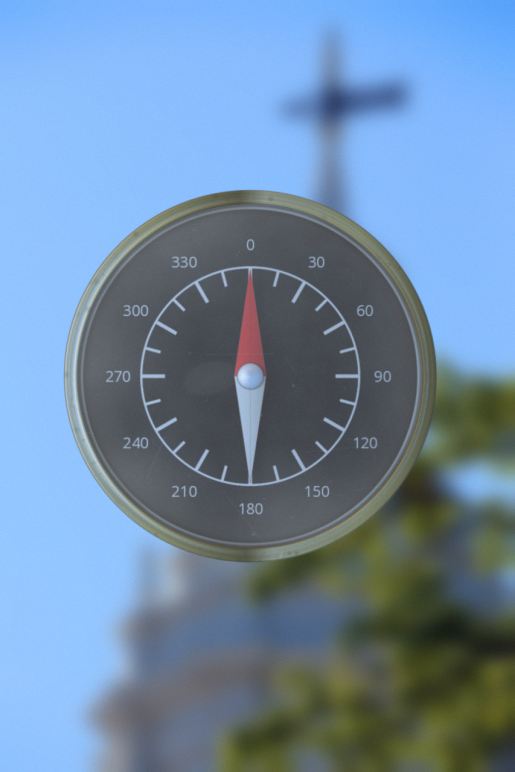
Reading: 0 °
